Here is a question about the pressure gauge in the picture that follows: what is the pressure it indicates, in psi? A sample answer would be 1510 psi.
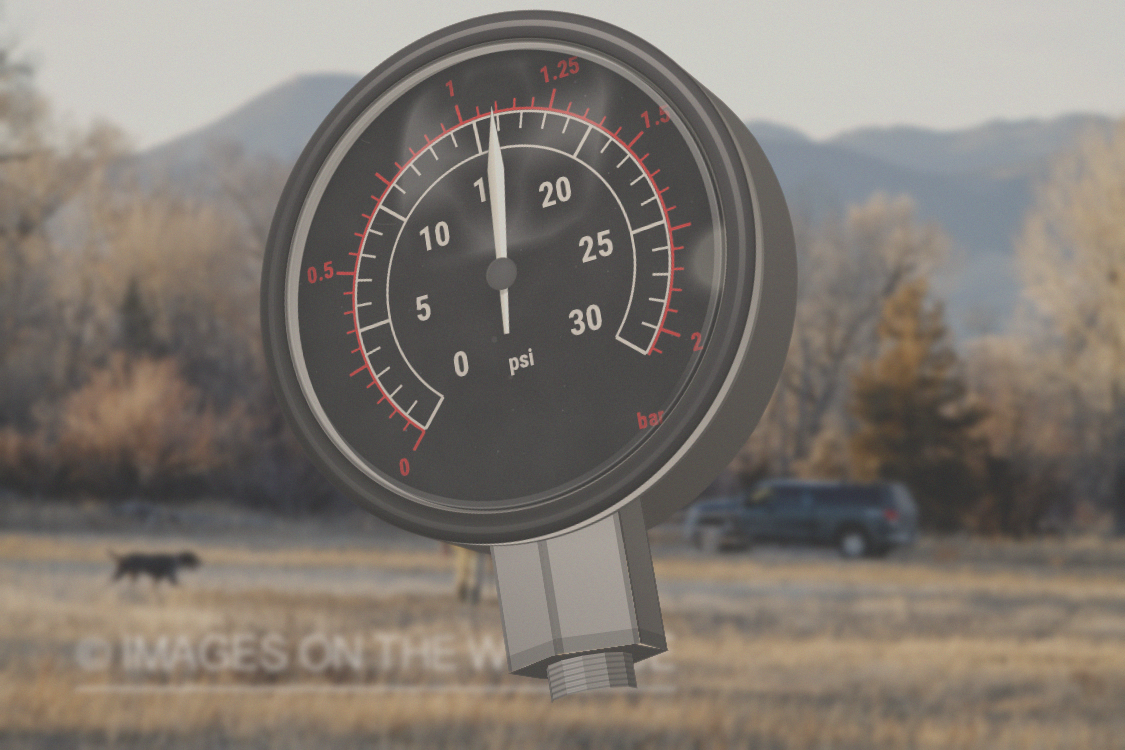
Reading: 16 psi
